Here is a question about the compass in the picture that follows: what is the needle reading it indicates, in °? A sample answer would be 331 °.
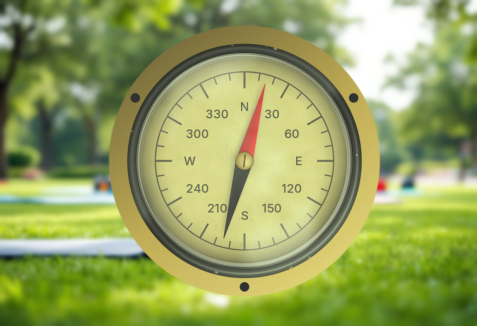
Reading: 15 °
